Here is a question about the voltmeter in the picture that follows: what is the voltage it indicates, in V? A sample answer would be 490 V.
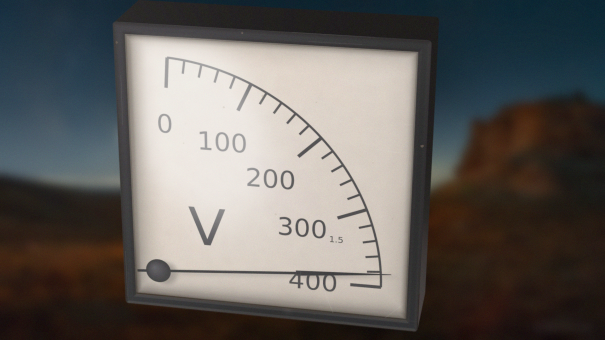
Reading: 380 V
